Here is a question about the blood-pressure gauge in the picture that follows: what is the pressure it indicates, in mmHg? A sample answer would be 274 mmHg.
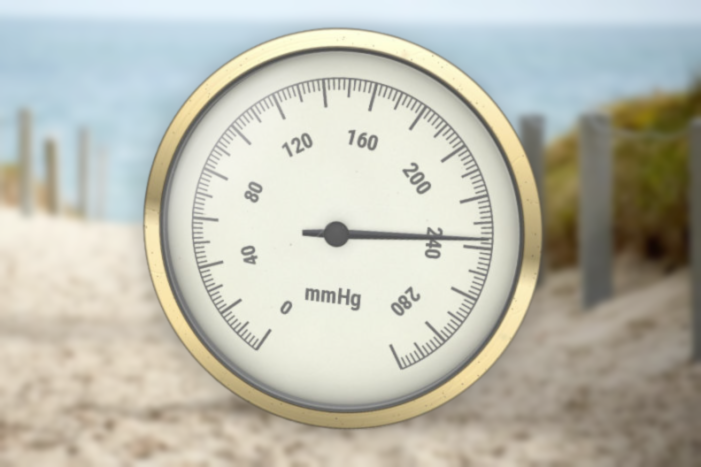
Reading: 236 mmHg
